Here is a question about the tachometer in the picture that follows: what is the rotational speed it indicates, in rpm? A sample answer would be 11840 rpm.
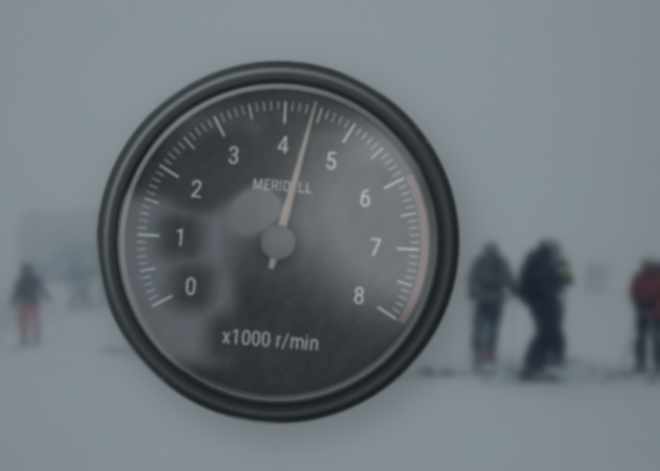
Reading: 4400 rpm
